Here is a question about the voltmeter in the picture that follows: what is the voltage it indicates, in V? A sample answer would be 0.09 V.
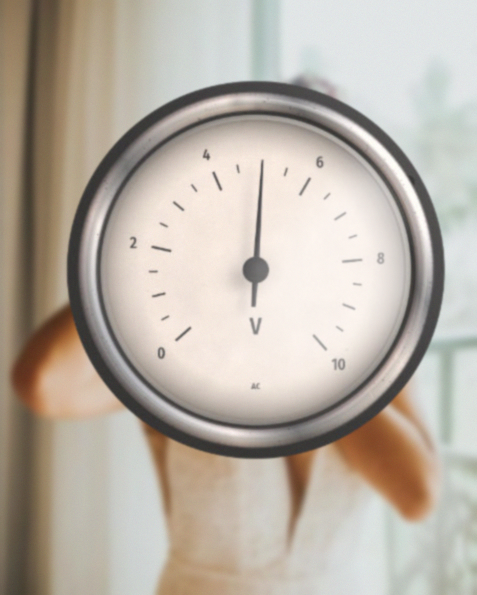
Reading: 5 V
